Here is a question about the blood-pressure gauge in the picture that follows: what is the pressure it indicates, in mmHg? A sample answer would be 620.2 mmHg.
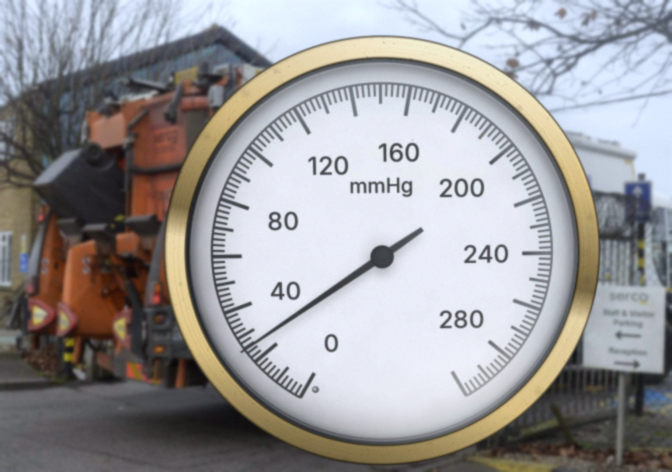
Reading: 26 mmHg
